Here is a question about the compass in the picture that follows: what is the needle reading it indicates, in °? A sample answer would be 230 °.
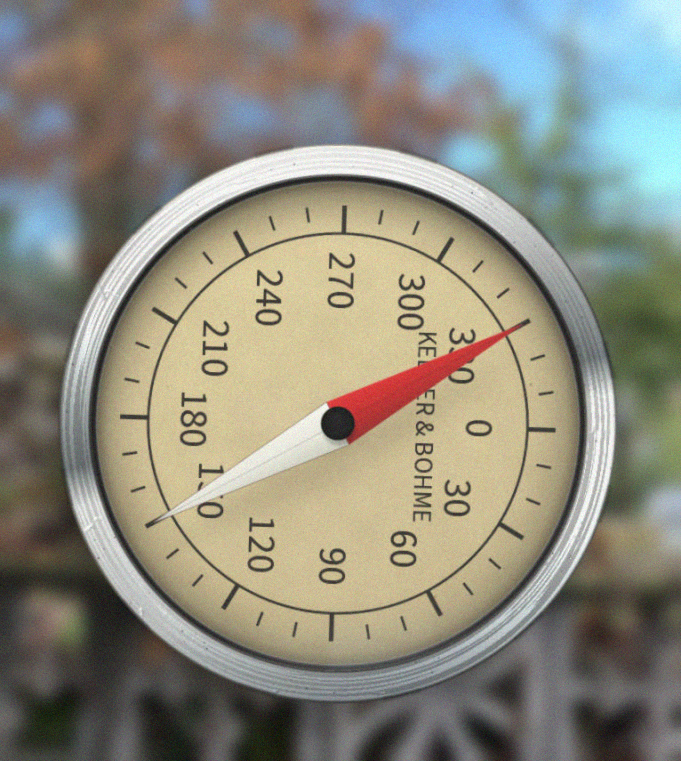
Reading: 330 °
